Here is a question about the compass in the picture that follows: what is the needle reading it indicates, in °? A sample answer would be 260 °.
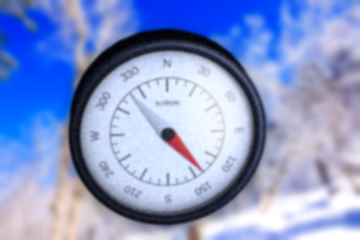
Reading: 140 °
